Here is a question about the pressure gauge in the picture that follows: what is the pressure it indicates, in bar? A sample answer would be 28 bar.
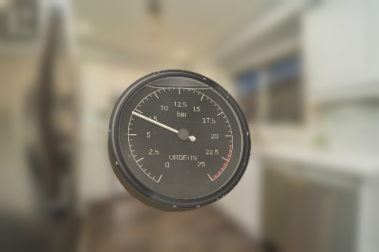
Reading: 7 bar
